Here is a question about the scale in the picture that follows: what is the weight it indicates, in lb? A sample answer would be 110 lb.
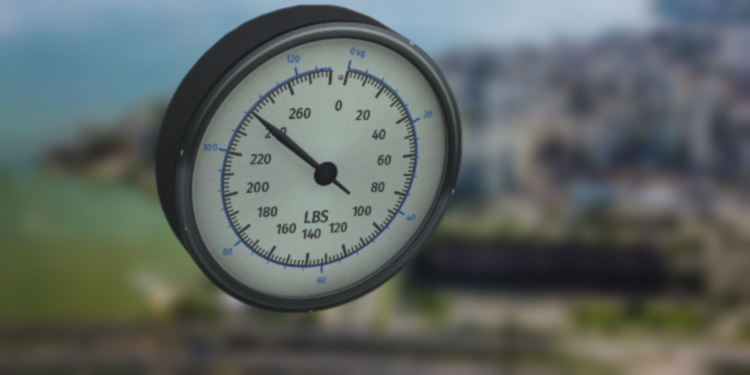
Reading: 240 lb
